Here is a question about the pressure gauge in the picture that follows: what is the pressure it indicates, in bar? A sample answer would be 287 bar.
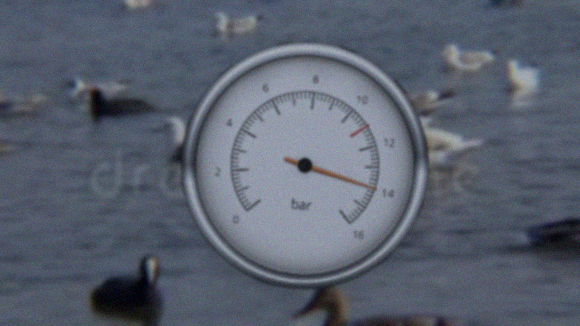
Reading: 14 bar
